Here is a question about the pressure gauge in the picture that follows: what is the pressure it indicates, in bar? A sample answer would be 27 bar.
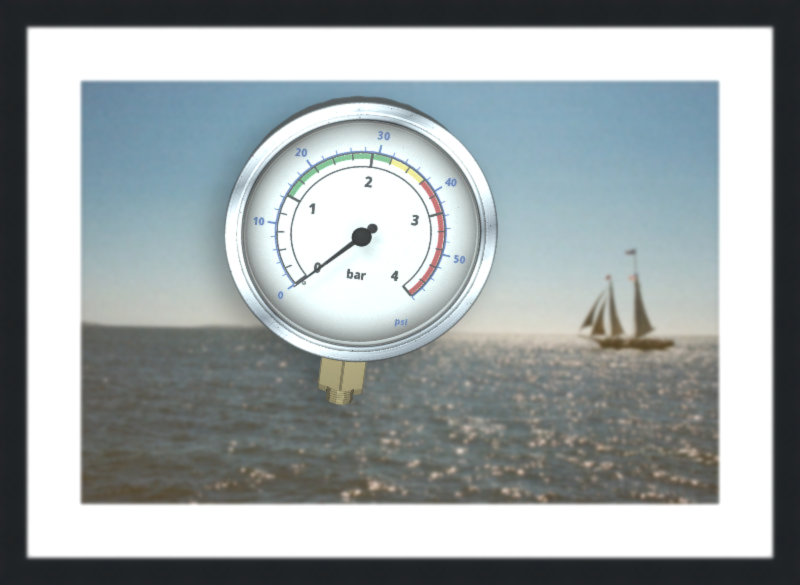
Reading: 0 bar
